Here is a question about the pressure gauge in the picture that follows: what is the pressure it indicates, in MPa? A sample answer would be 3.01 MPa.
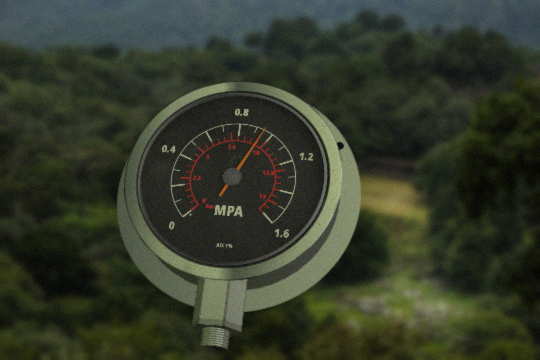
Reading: 0.95 MPa
